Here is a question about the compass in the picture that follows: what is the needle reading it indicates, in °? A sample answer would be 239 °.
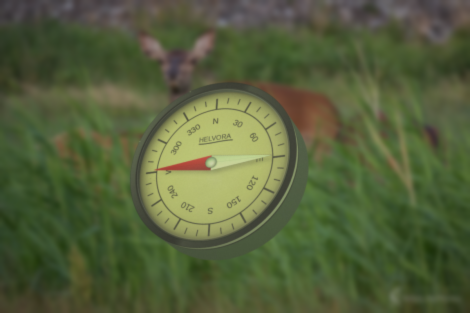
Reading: 270 °
